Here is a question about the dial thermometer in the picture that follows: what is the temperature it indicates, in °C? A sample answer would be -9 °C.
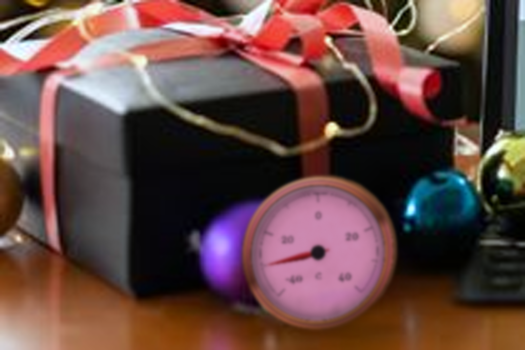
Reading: -30 °C
